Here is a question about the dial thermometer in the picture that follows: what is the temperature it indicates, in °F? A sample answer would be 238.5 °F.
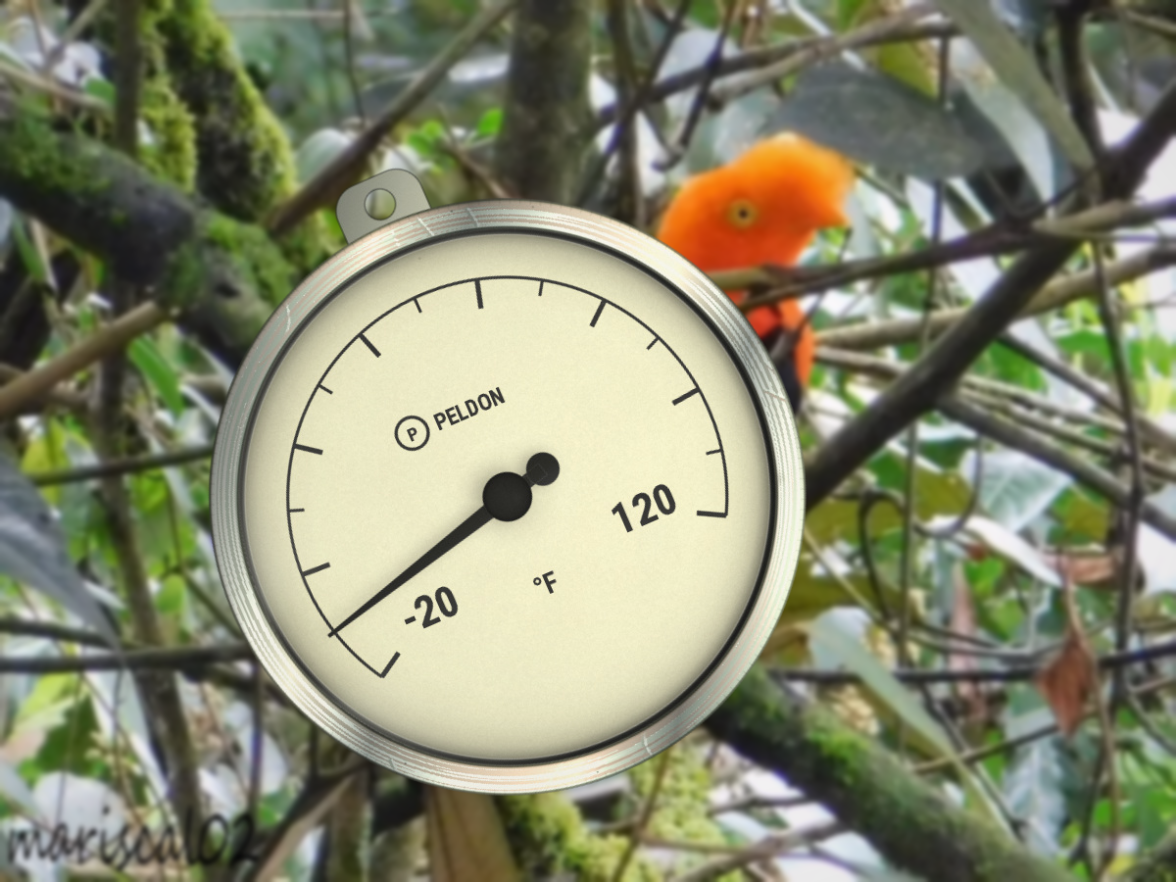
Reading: -10 °F
